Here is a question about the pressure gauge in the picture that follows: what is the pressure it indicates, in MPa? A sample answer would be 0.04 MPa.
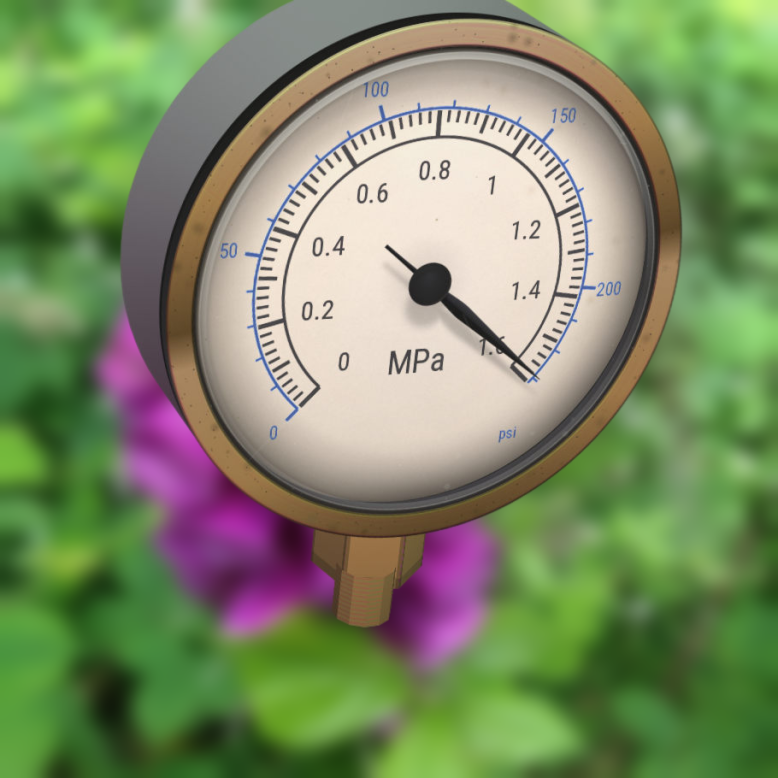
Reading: 1.58 MPa
